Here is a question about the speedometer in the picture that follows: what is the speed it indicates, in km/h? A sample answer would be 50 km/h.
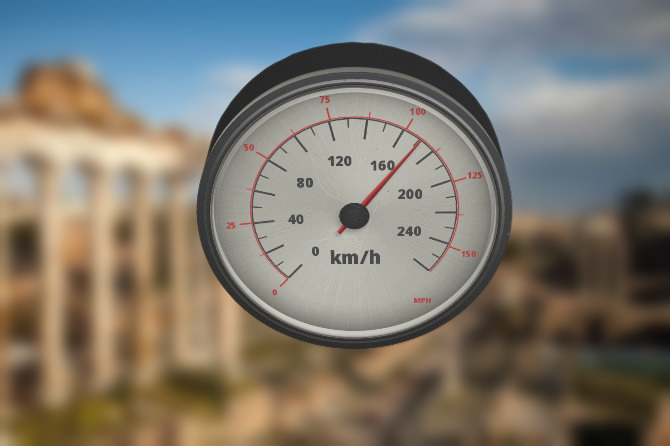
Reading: 170 km/h
